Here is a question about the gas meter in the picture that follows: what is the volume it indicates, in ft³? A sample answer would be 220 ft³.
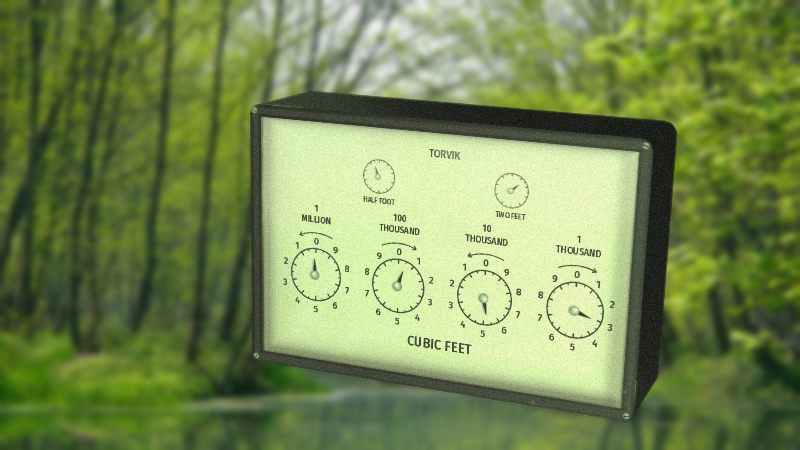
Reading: 5300 ft³
